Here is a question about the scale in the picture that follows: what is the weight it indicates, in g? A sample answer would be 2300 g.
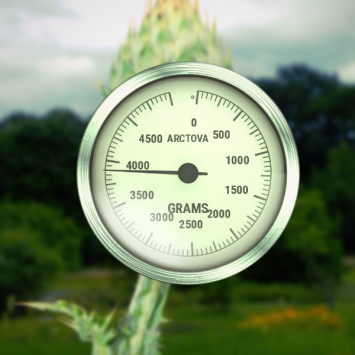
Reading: 3900 g
